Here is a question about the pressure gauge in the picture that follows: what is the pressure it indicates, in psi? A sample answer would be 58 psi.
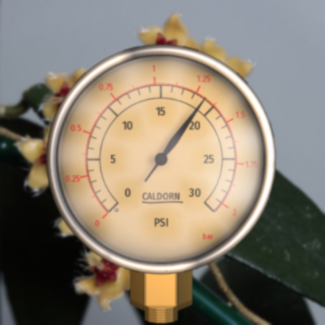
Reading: 19 psi
